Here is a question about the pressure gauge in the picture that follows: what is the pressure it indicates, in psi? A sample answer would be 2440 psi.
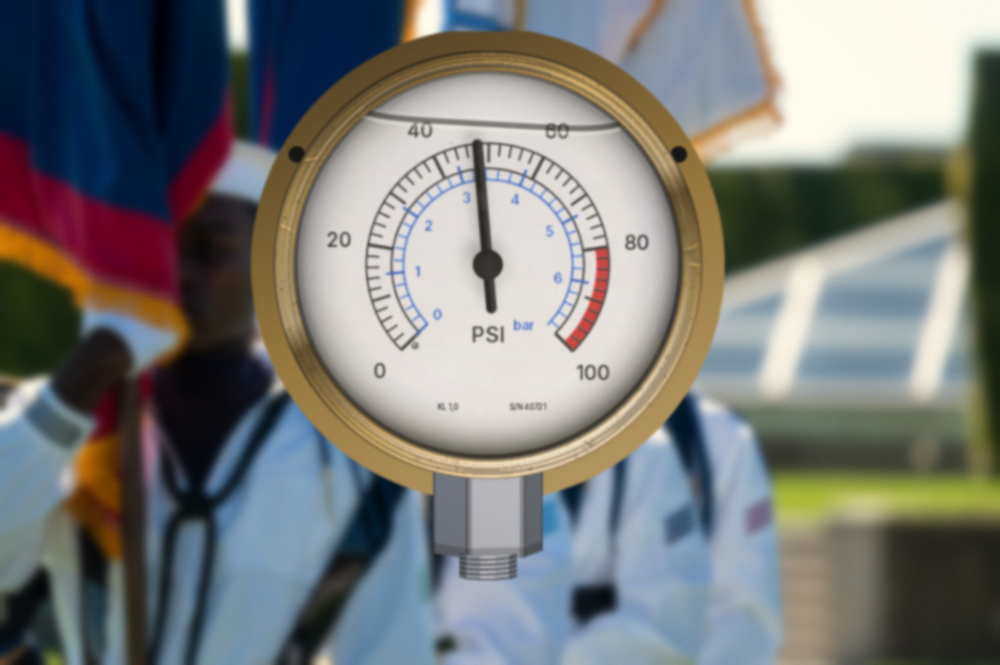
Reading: 48 psi
